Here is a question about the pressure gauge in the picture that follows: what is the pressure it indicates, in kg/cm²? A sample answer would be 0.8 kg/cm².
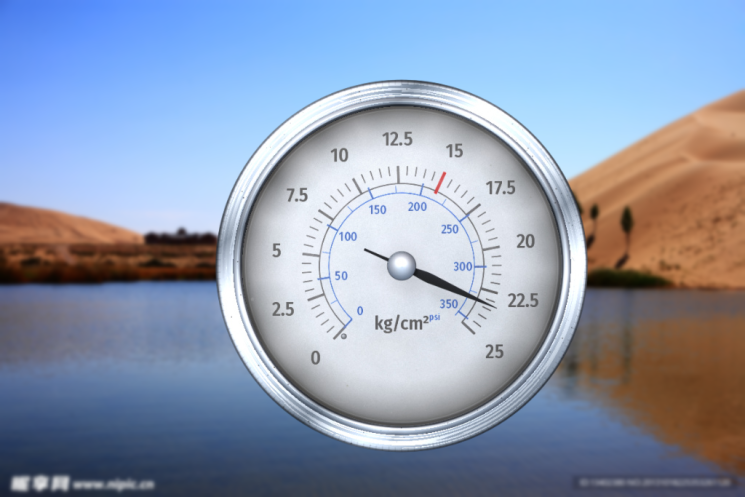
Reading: 23.25 kg/cm²
